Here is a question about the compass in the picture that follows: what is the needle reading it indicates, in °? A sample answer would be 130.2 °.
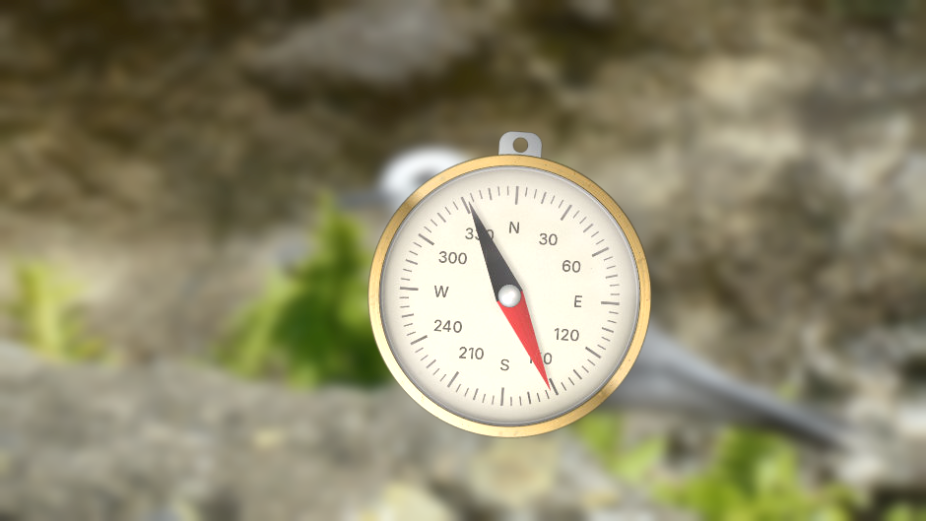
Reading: 152.5 °
